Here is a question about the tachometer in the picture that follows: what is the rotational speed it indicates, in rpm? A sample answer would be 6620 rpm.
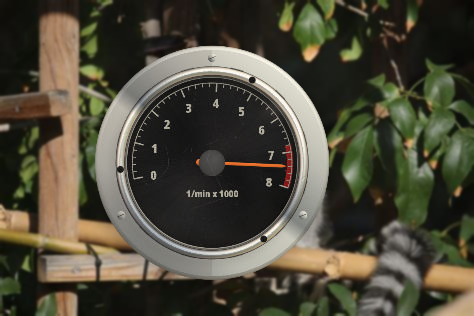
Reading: 7400 rpm
